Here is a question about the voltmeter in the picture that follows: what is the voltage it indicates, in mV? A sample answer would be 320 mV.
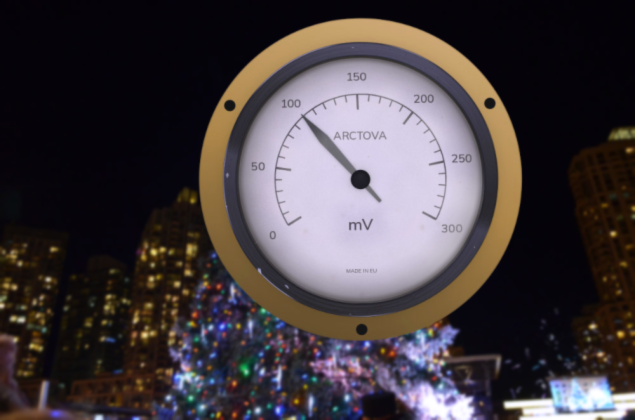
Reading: 100 mV
